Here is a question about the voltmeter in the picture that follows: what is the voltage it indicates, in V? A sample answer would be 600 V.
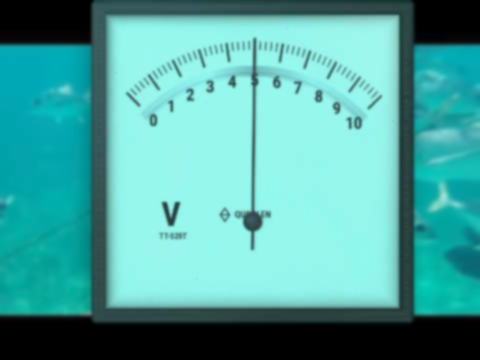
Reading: 5 V
